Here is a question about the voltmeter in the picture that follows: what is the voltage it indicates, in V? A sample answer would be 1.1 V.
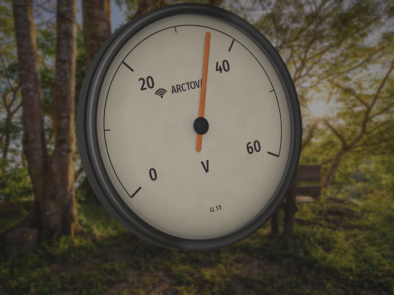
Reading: 35 V
